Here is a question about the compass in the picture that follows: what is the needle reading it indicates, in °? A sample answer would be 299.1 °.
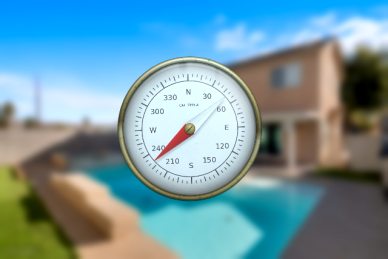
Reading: 230 °
